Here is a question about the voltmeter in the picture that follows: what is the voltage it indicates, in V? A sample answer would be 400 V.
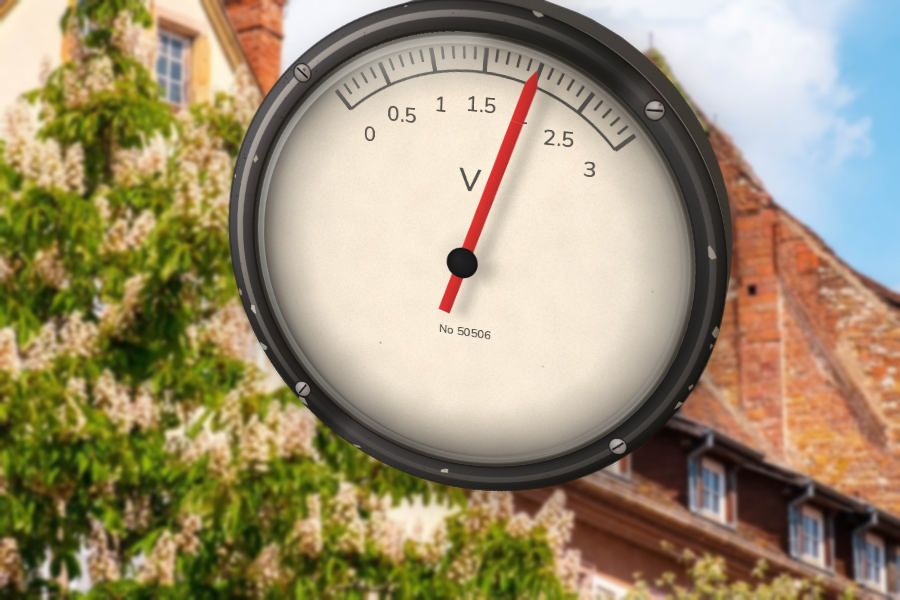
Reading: 2 V
